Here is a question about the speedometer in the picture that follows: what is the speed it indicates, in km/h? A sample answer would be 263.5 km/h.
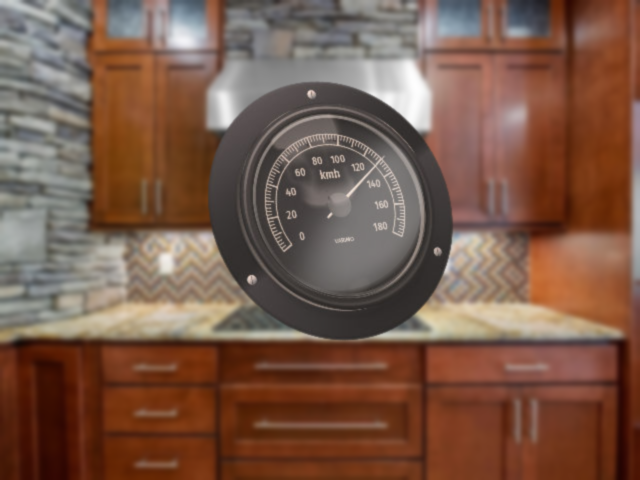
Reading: 130 km/h
